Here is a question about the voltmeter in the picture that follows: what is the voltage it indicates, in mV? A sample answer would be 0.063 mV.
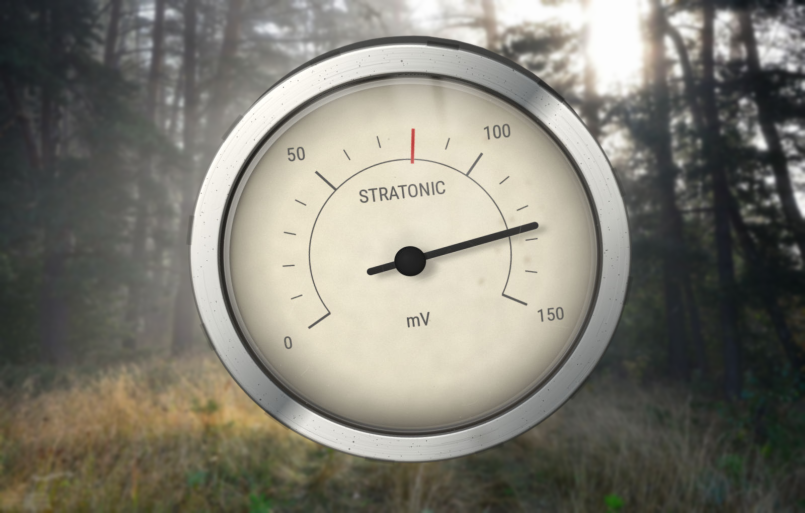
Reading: 125 mV
